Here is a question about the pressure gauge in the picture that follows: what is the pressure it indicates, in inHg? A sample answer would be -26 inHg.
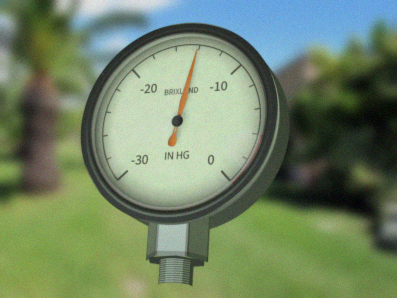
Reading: -14 inHg
